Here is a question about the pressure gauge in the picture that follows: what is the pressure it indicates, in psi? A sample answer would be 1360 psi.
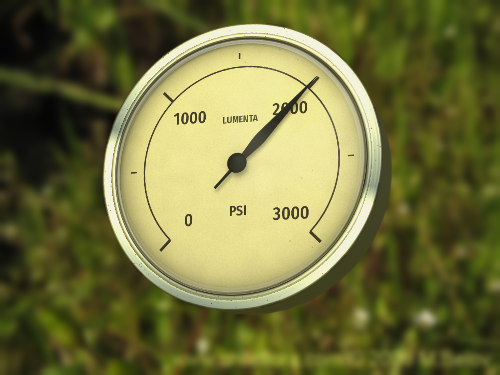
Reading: 2000 psi
